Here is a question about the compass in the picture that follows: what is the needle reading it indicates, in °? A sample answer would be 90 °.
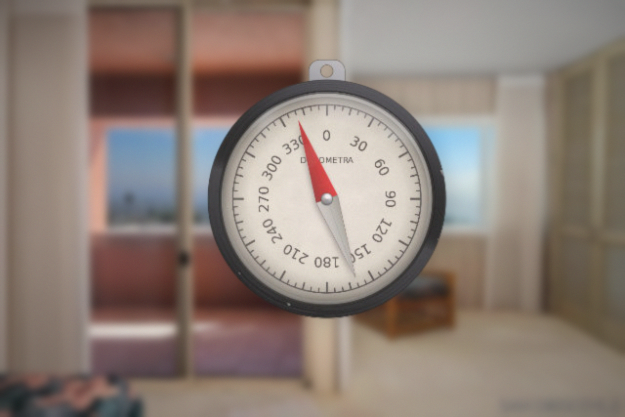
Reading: 340 °
